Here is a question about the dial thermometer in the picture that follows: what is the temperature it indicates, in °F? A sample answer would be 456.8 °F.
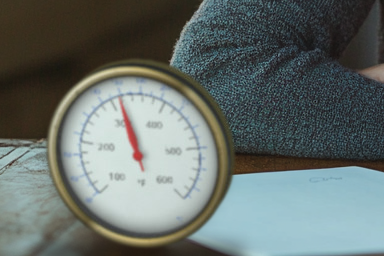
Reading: 320 °F
